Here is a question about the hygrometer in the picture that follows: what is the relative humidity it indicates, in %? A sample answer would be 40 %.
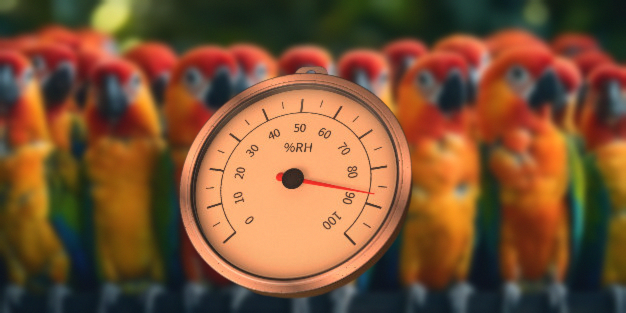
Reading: 87.5 %
